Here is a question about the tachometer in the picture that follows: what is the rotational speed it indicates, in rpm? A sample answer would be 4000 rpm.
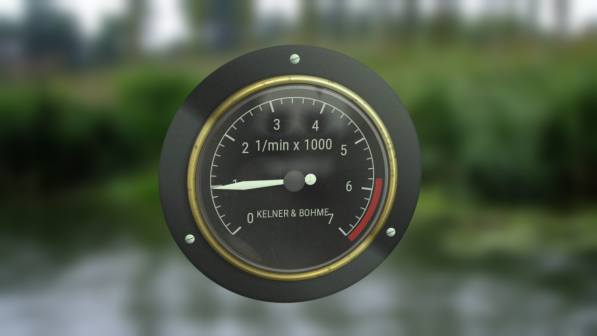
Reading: 1000 rpm
